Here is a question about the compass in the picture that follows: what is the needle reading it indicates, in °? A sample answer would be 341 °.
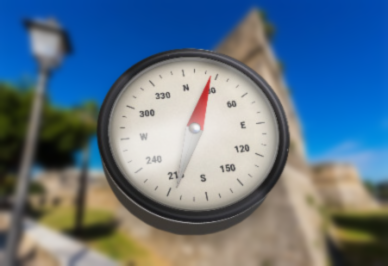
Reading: 25 °
